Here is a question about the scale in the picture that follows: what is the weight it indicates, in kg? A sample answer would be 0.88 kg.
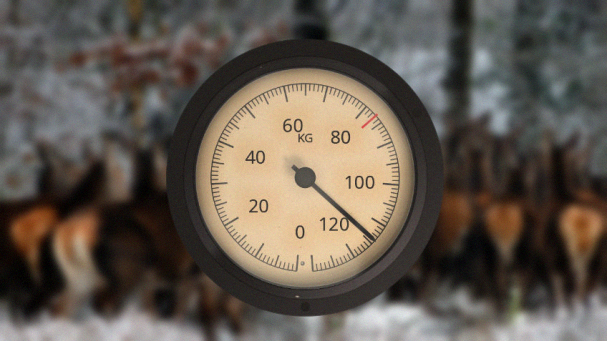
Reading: 114 kg
